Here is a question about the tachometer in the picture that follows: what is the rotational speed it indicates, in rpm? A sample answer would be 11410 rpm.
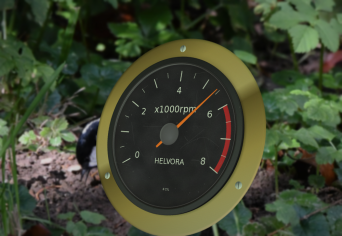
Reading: 5500 rpm
